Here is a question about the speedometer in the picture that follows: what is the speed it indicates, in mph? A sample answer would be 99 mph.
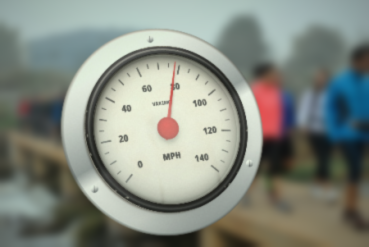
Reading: 77.5 mph
